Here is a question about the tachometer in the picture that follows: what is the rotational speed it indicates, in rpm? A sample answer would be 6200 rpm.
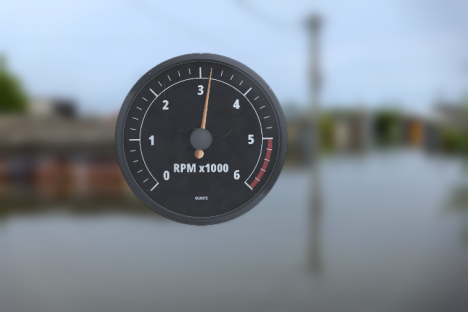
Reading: 3200 rpm
